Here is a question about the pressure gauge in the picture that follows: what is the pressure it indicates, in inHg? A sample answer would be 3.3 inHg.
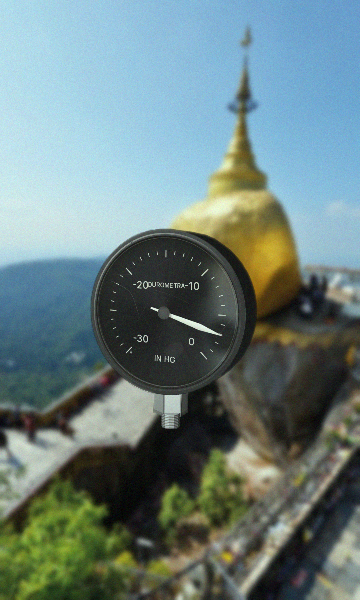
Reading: -3 inHg
